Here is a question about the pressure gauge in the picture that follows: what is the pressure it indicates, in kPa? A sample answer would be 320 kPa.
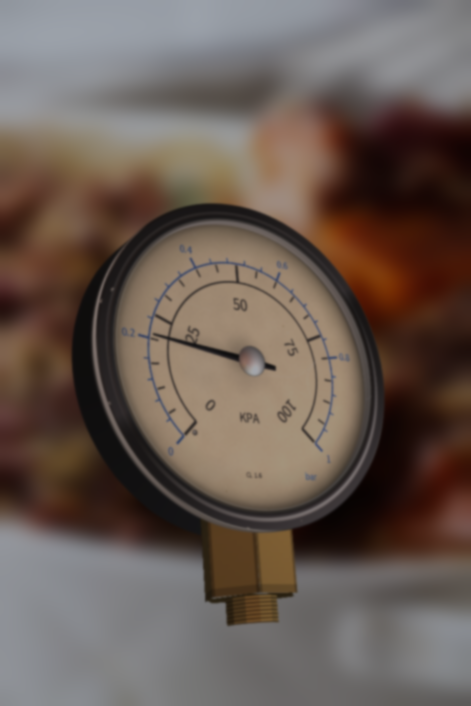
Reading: 20 kPa
